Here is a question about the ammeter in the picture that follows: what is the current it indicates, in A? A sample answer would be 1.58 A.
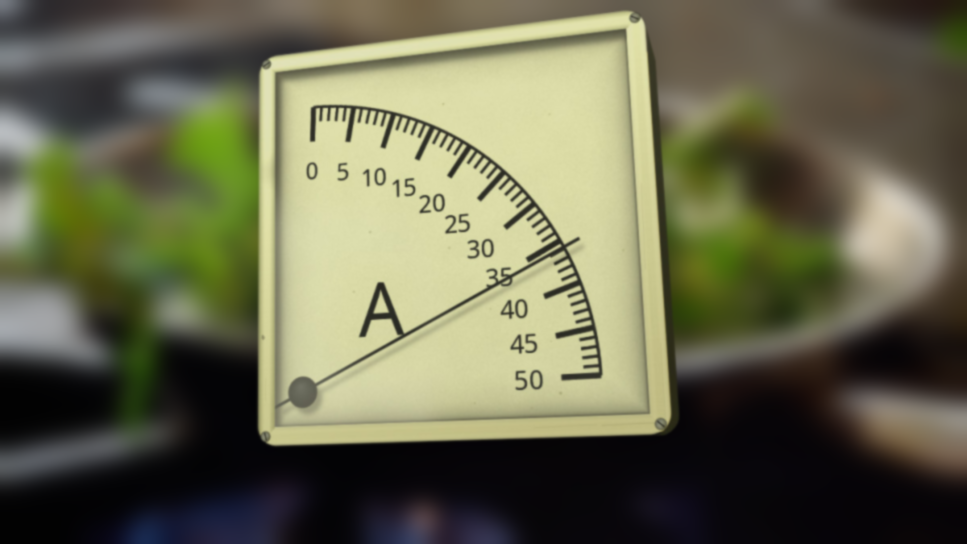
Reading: 36 A
